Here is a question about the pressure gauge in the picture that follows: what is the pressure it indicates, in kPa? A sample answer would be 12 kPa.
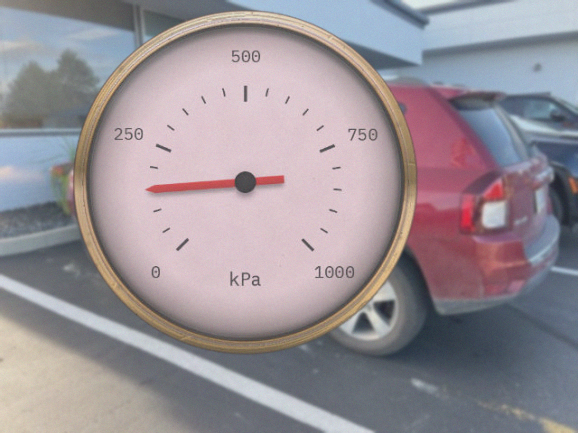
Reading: 150 kPa
